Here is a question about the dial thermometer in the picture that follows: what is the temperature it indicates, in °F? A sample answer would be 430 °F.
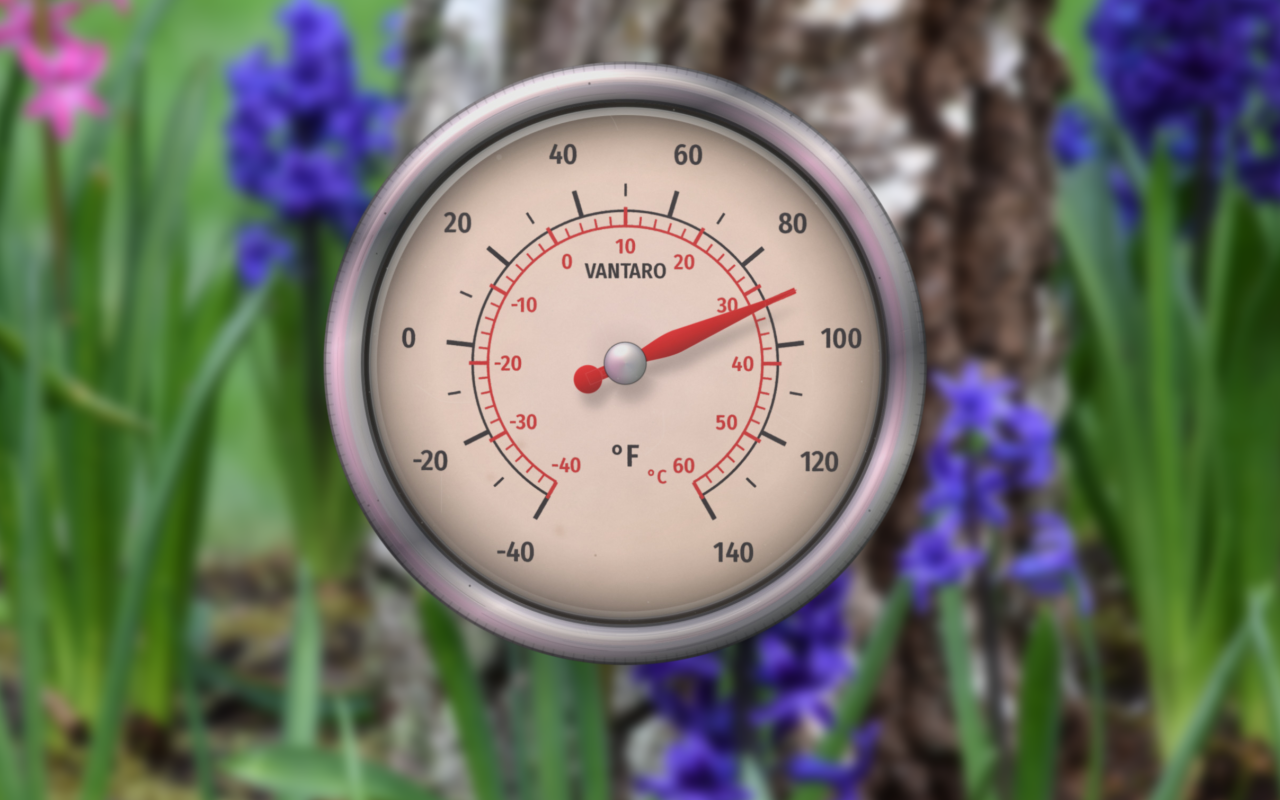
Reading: 90 °F
